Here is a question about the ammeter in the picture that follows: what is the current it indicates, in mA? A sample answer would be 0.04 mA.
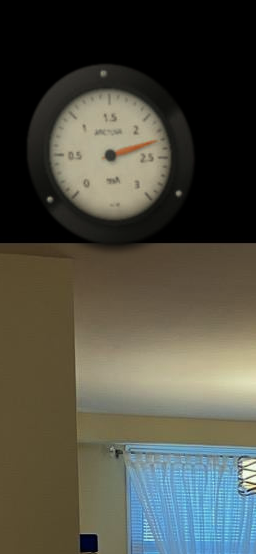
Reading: 2.3 mA
